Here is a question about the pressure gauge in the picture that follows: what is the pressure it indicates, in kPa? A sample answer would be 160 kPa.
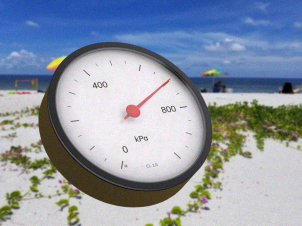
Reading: 700 kPa
